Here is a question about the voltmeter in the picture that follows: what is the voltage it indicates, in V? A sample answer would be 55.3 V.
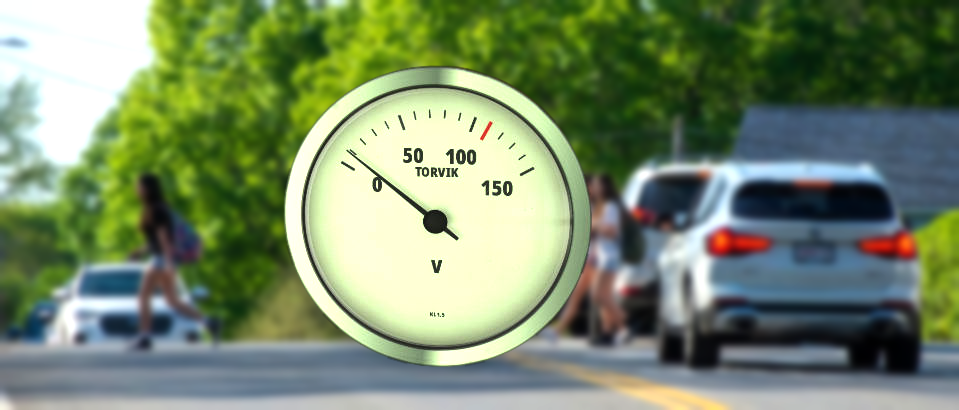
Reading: 10 V
